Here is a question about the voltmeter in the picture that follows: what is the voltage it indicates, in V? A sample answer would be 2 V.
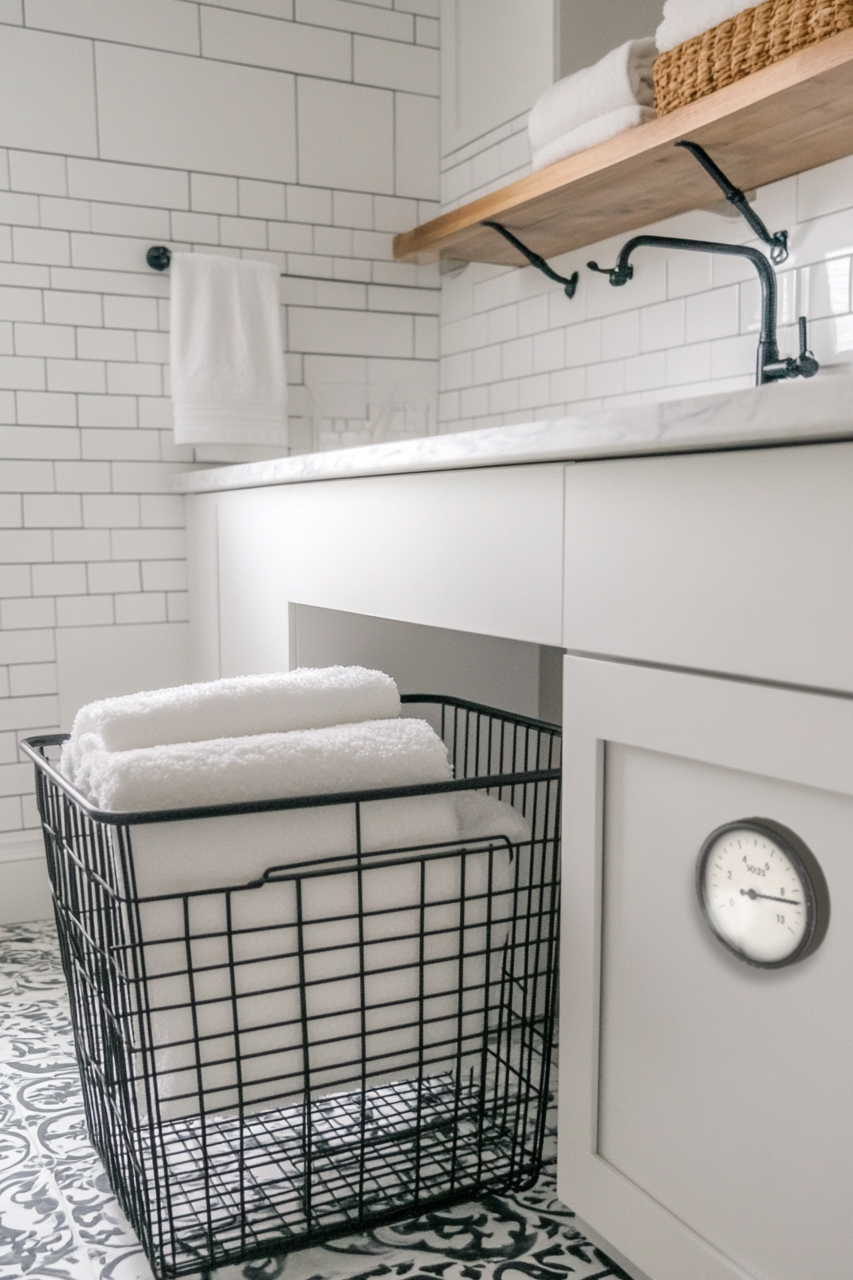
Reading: 8.5 V
